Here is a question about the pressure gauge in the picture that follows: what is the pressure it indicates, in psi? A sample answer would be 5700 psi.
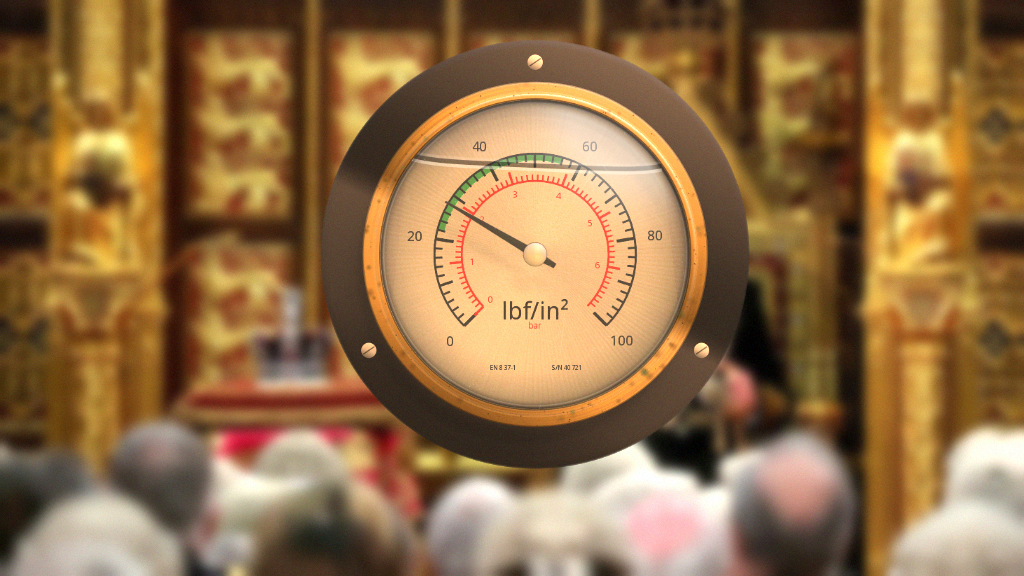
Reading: 28 psi
